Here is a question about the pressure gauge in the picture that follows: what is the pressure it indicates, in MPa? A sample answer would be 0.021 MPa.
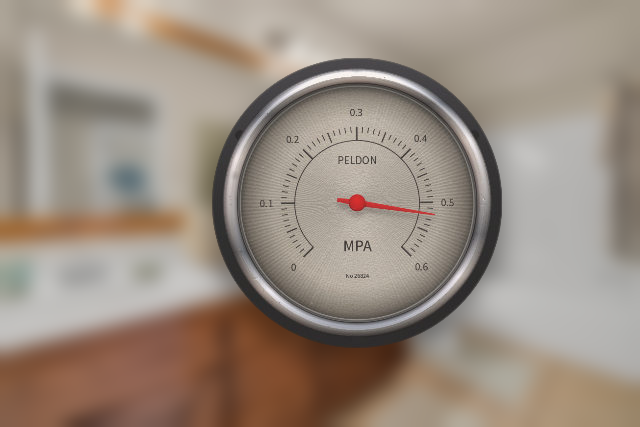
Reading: 0.52 MPa
